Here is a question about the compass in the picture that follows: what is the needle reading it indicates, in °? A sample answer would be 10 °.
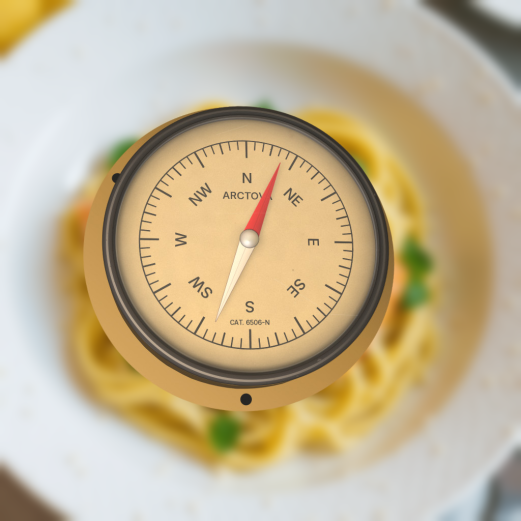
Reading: 22.5 °
